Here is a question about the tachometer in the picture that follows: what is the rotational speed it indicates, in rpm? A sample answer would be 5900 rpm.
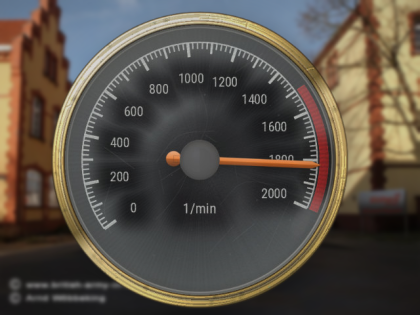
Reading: 1820 rpm
